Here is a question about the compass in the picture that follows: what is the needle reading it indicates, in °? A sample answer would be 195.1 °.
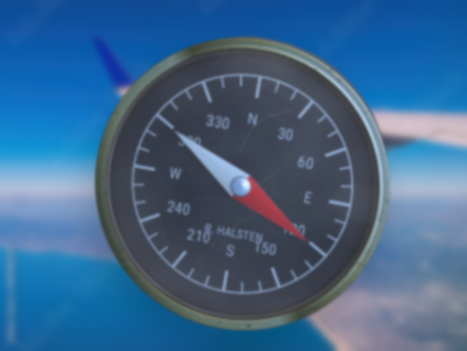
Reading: 120 °
